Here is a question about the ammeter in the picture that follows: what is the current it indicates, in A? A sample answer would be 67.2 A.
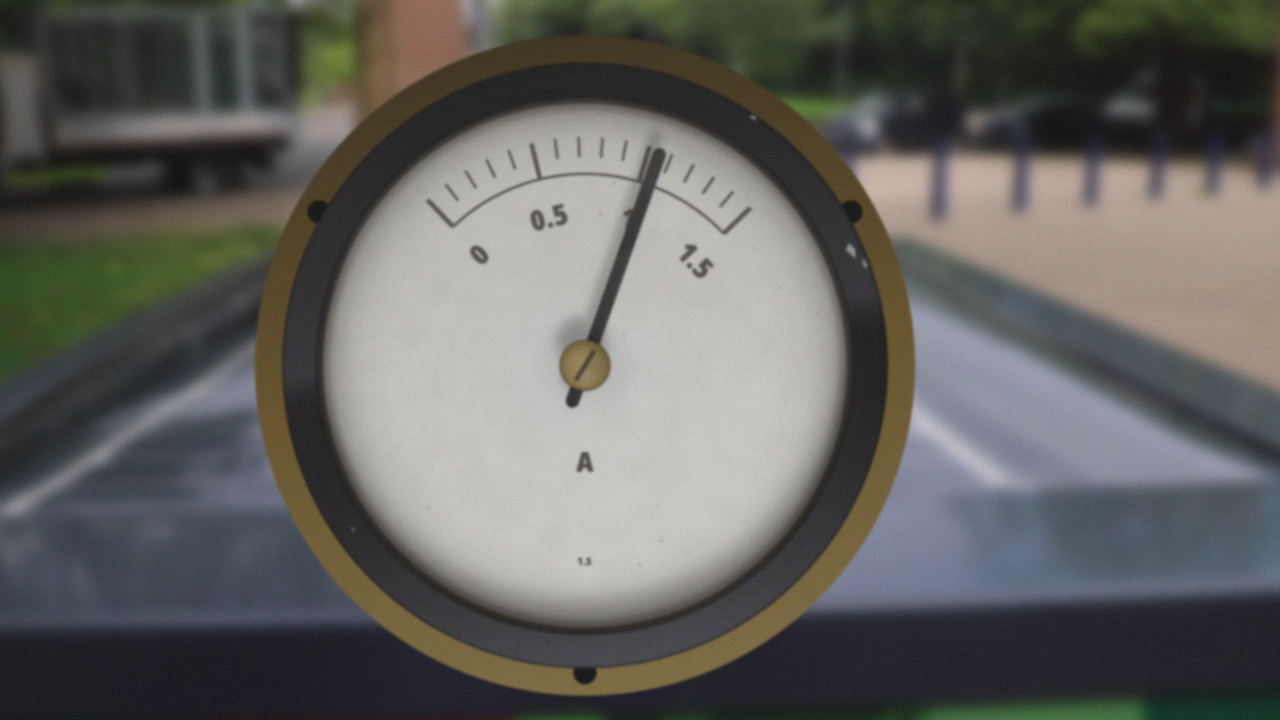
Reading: 1.05 A
